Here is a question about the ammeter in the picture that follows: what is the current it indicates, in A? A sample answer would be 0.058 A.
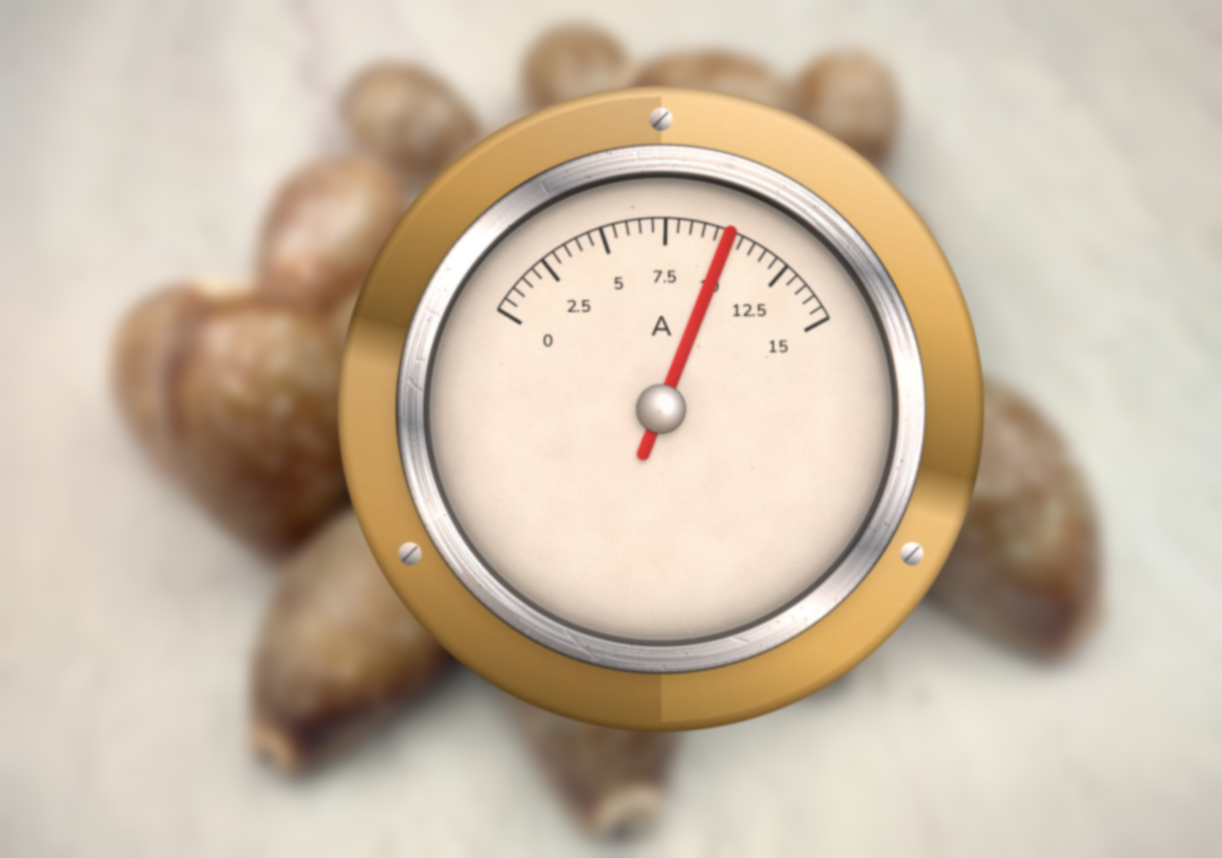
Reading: 10 A
